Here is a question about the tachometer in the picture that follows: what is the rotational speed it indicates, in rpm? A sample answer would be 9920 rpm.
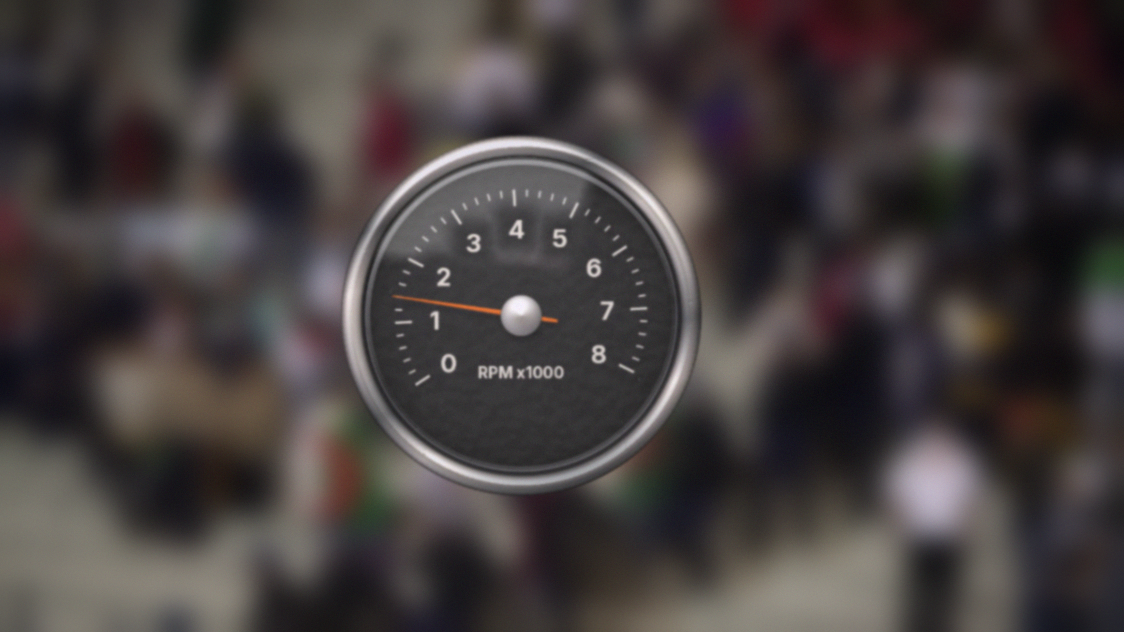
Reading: 1400 rpm
